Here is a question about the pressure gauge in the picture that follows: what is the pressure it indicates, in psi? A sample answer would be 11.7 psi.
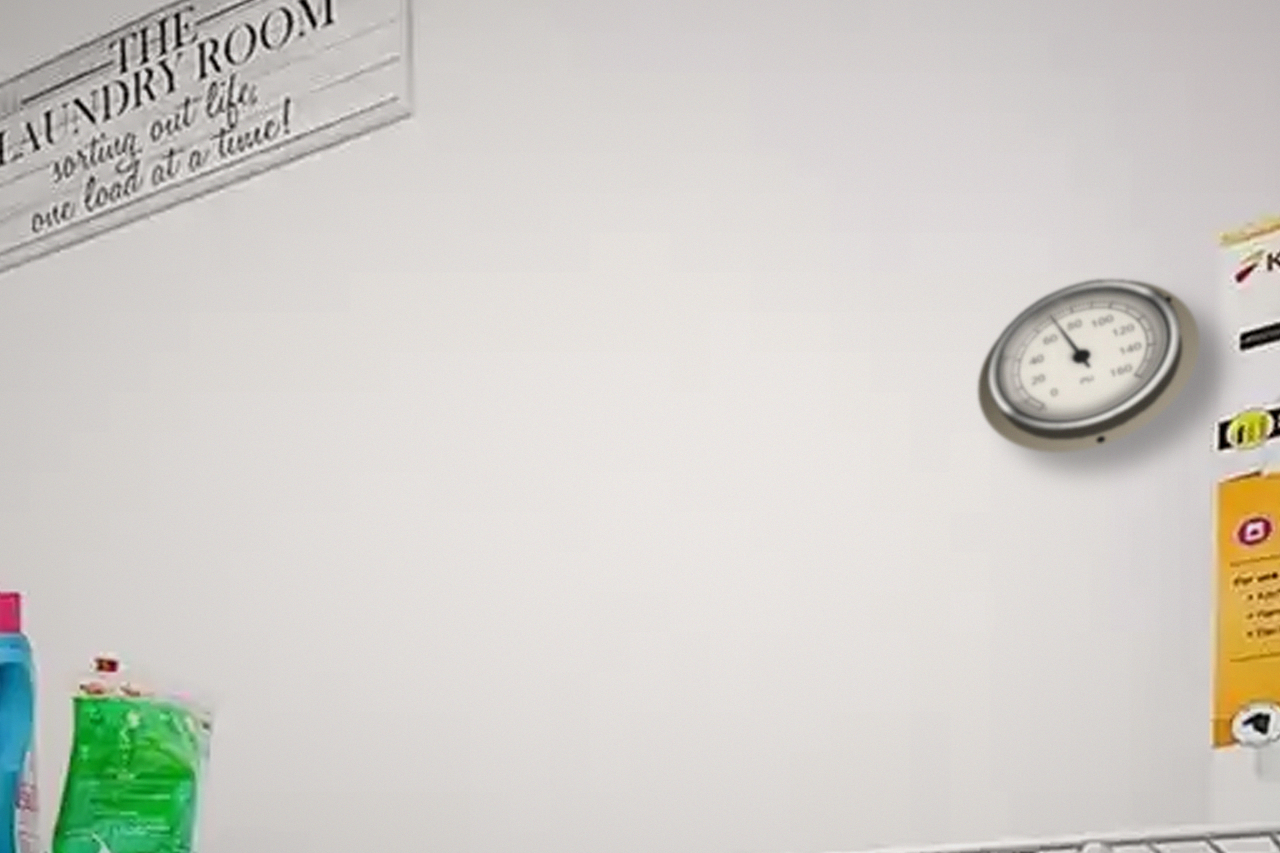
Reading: 70 psi
